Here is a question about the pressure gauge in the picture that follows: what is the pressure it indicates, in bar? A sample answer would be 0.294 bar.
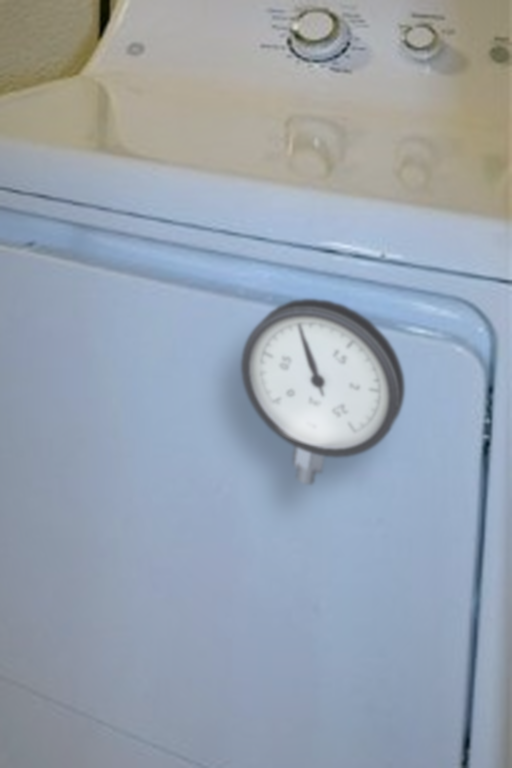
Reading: 1 bar
